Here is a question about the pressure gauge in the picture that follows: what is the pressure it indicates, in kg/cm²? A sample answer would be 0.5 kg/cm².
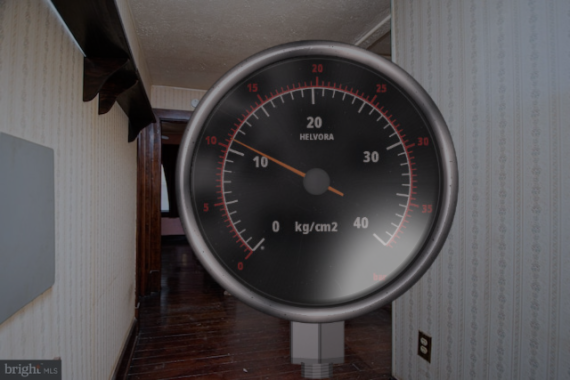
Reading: 11 kg/cm²
